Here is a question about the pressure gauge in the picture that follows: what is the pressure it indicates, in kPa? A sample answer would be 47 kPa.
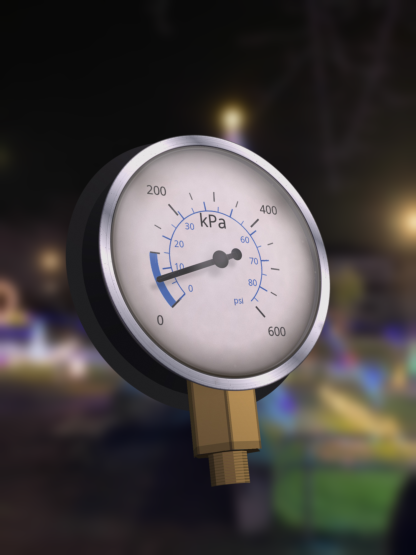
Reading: 50 kPa
